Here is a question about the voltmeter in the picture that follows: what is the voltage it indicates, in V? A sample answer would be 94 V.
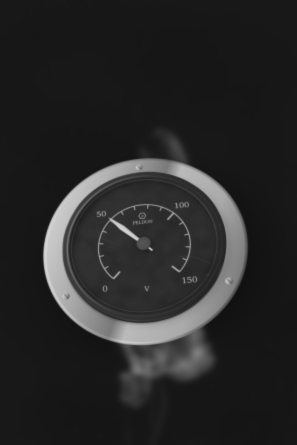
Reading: 50 V
